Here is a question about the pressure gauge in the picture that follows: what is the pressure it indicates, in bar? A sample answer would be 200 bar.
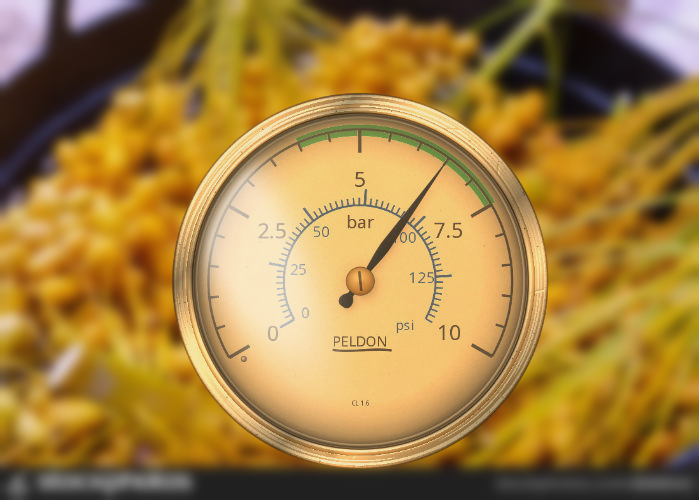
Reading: 6.5 bar
